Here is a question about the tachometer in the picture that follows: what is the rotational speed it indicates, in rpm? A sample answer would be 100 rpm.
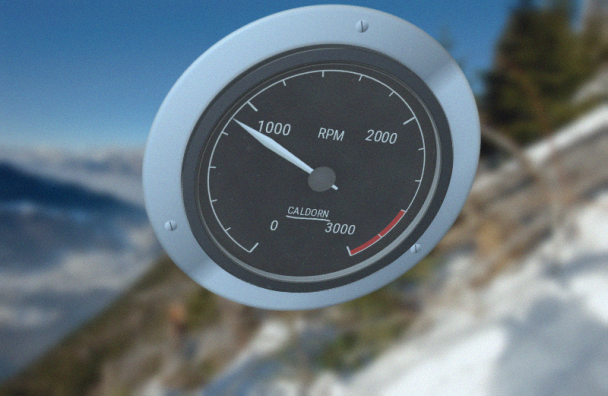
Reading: 900 rpm
